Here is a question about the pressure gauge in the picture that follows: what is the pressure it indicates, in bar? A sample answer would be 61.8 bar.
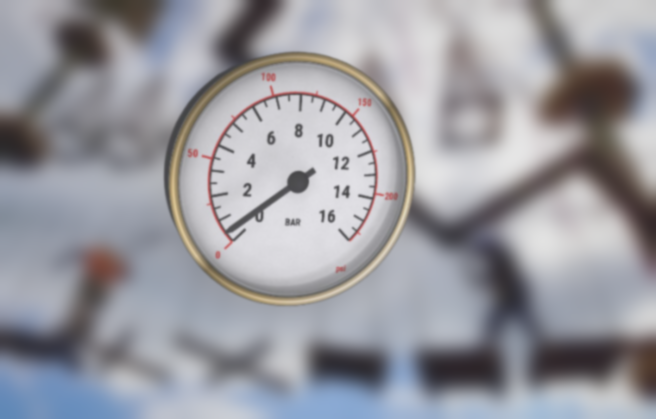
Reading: 0.5 bar
